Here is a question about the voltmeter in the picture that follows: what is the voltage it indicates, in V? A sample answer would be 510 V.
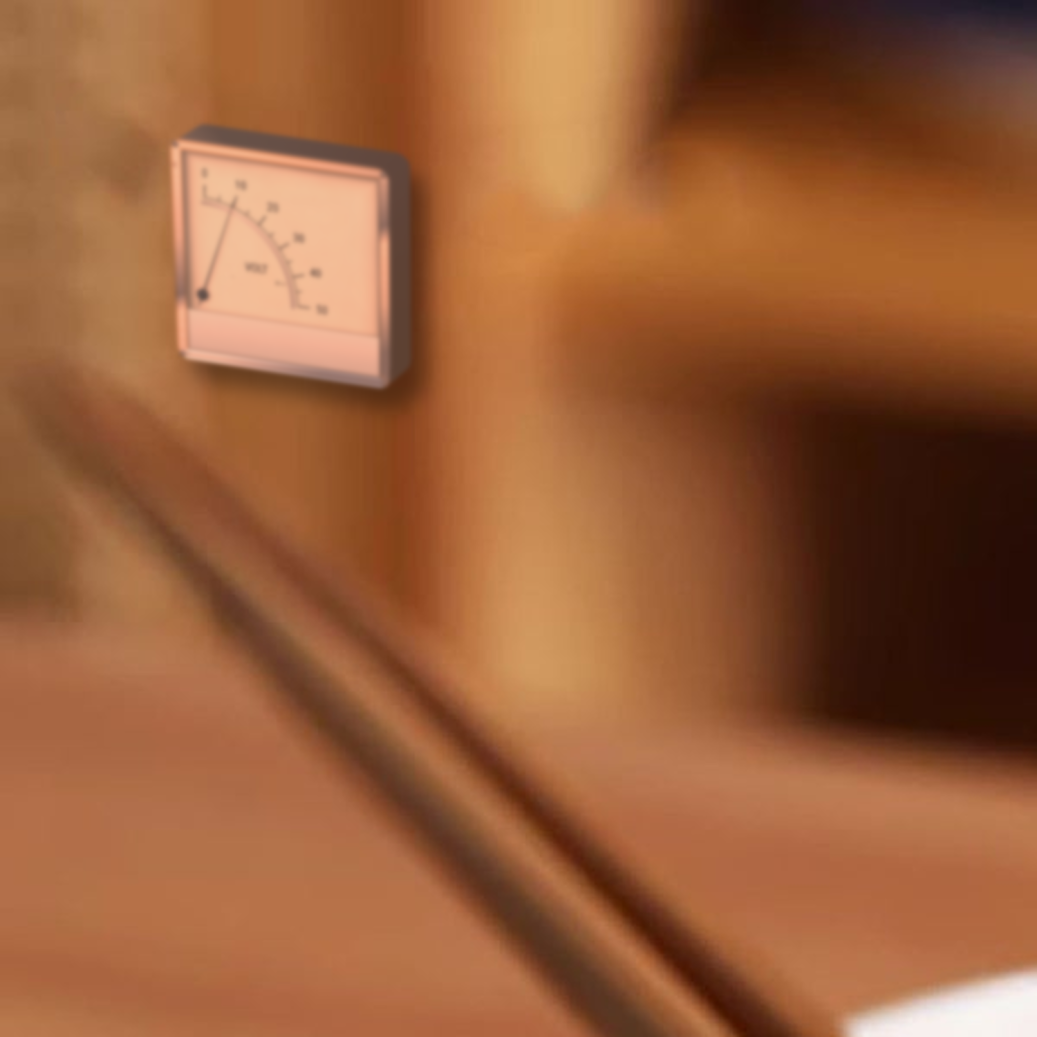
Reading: 10 V
